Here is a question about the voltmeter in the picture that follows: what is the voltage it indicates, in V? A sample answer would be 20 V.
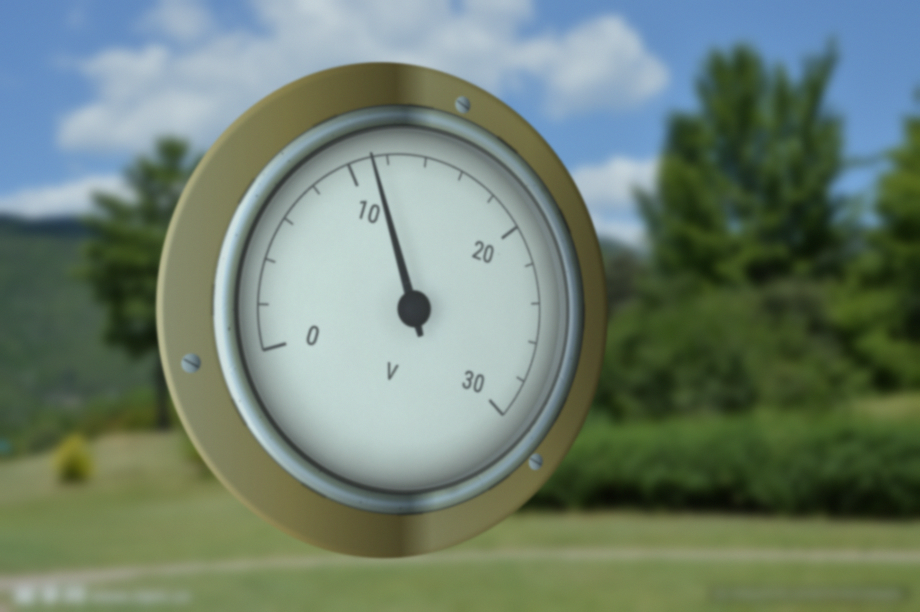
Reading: 11 V
